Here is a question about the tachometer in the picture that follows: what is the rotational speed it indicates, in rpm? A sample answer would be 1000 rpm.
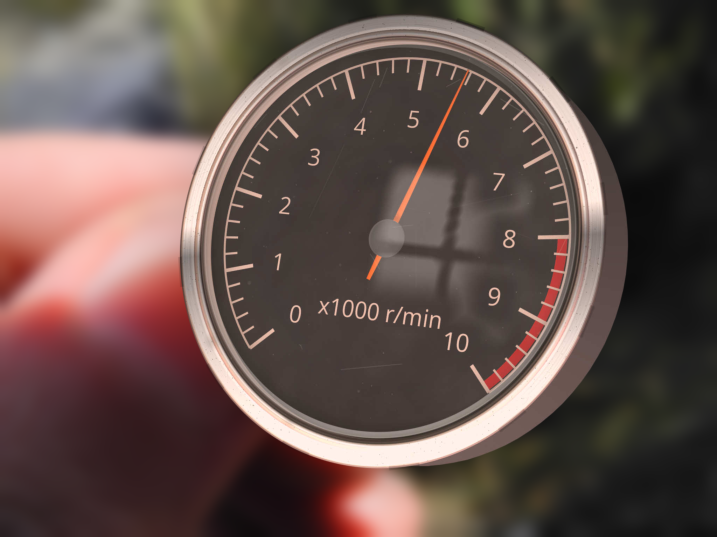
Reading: 5600 rpm
